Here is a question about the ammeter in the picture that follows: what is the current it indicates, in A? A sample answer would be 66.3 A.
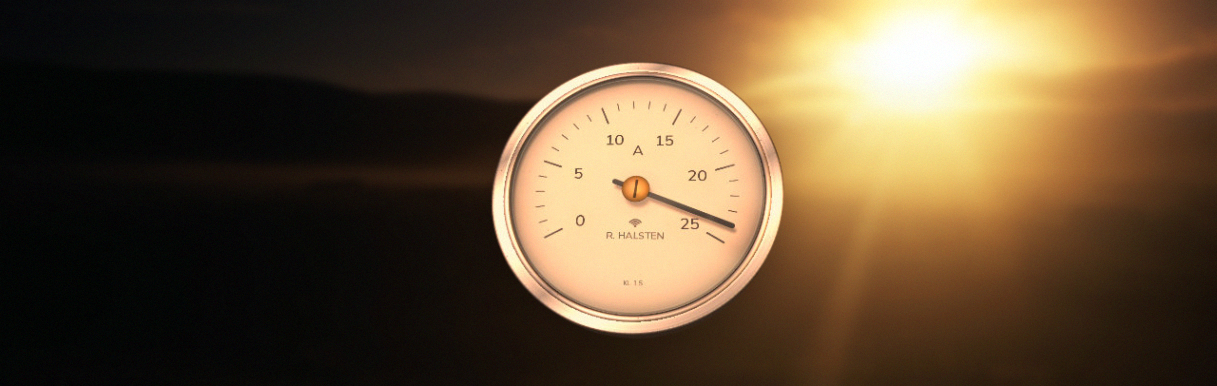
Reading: 24 A
